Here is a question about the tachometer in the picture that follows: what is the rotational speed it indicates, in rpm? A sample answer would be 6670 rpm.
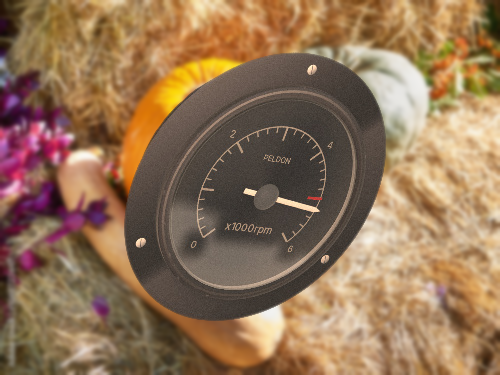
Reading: 5200 rpm
